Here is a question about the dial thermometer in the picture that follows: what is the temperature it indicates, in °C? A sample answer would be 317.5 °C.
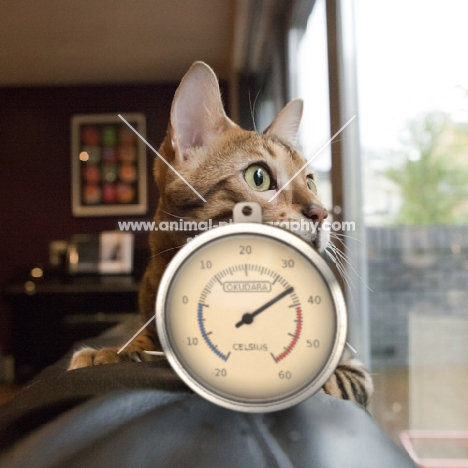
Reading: 35 °C
